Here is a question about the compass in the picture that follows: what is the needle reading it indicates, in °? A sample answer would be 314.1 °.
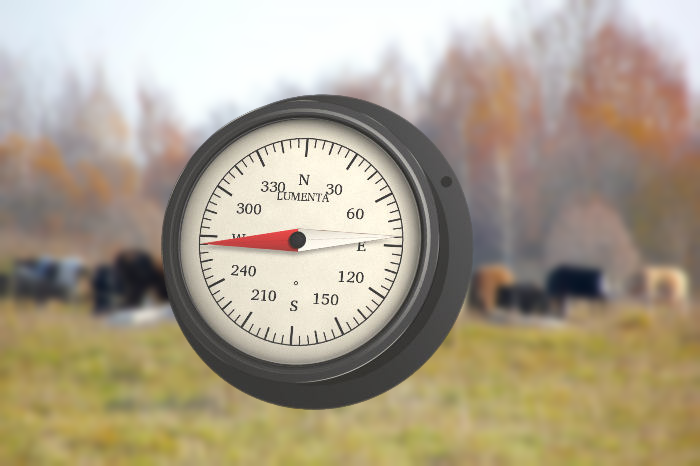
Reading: 265 °
